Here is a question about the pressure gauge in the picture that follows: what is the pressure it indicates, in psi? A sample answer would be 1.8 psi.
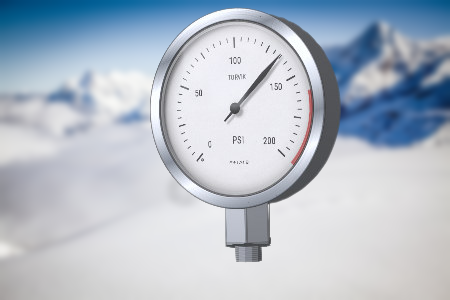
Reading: 135 psi
